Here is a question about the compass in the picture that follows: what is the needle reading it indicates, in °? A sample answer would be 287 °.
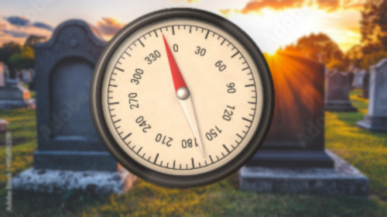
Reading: 350 °
